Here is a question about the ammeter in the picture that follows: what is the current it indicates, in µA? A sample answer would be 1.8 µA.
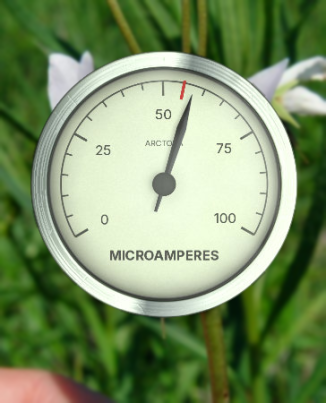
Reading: 57.5 µA
